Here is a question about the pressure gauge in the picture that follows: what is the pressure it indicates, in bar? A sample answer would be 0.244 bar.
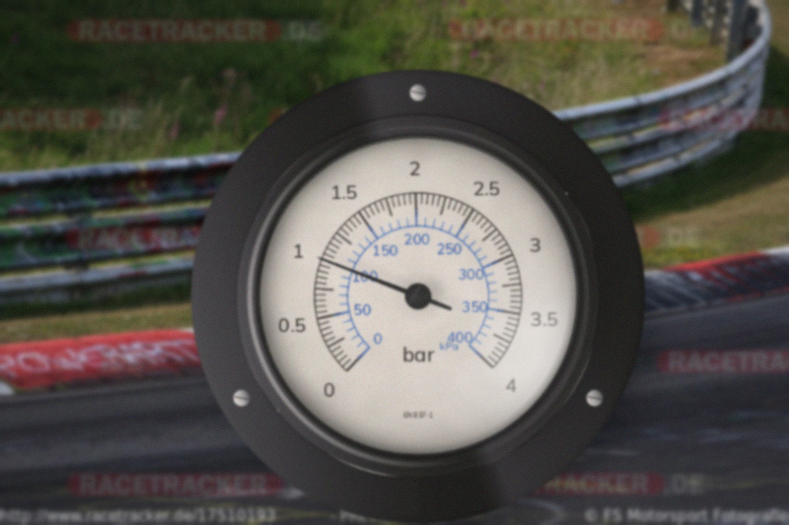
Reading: 1 bar
